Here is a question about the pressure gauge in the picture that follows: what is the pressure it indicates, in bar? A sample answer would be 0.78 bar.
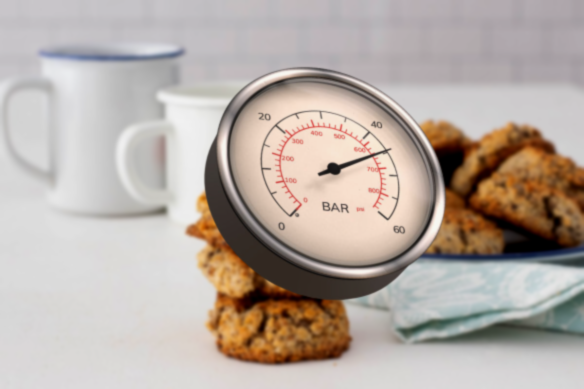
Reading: 45 bar
